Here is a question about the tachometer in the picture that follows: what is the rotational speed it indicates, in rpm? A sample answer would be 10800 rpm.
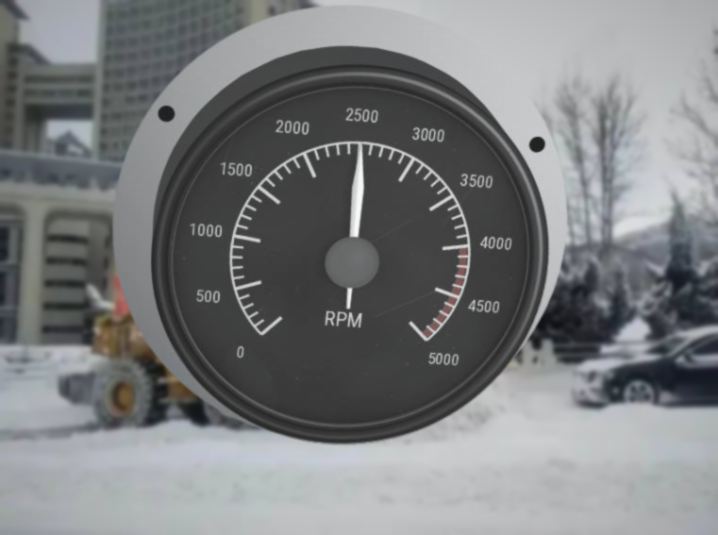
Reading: 2500 rpm
